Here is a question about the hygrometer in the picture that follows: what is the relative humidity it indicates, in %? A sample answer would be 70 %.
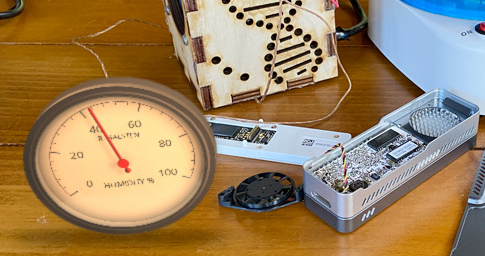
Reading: 44 %
